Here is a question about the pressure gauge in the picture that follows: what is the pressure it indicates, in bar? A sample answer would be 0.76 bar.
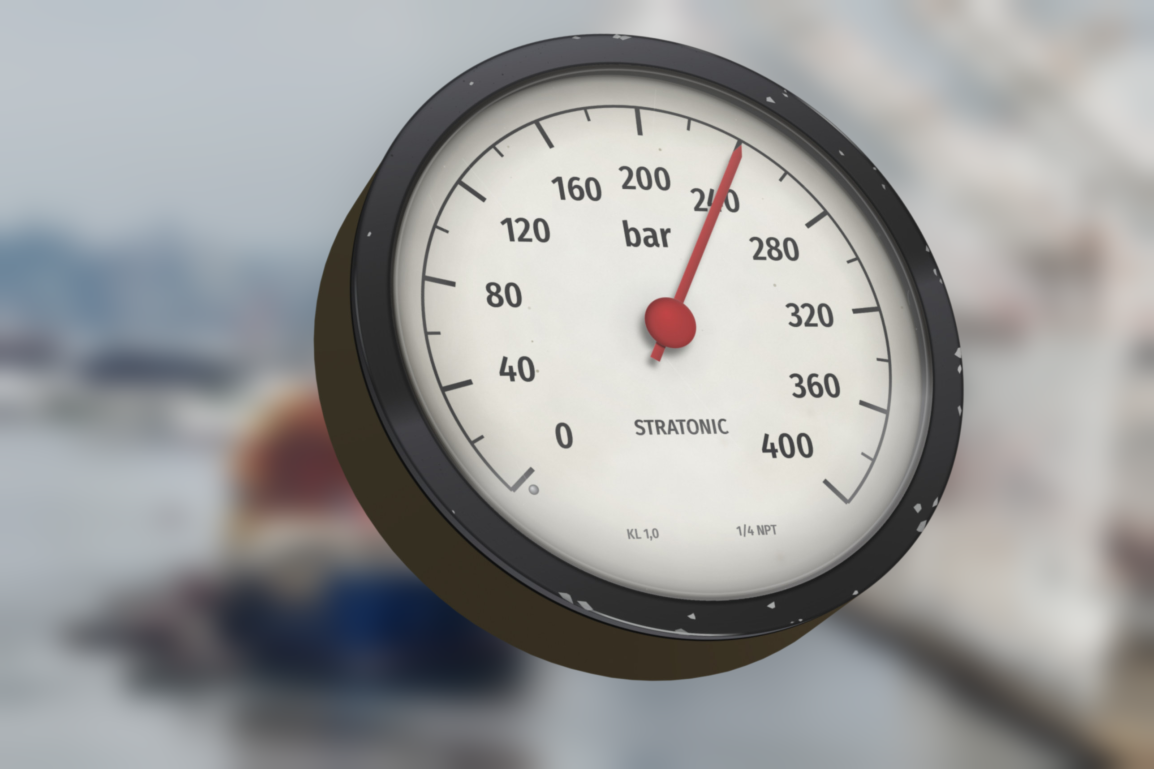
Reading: 240 bar
